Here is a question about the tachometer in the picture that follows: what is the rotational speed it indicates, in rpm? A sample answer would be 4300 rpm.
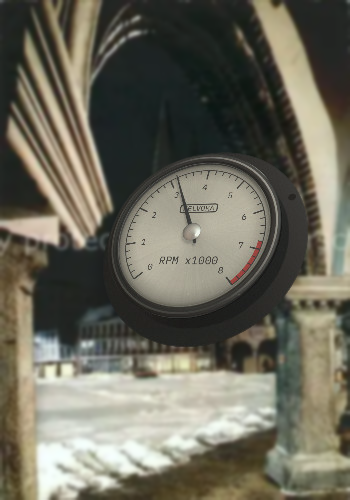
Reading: 3200 rpm
